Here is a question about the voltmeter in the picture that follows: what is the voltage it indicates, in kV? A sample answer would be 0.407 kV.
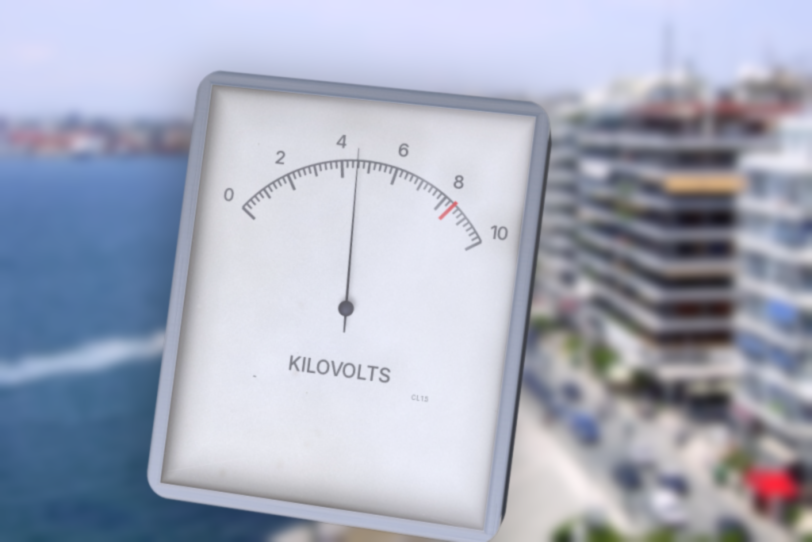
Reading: 4.6 kV
